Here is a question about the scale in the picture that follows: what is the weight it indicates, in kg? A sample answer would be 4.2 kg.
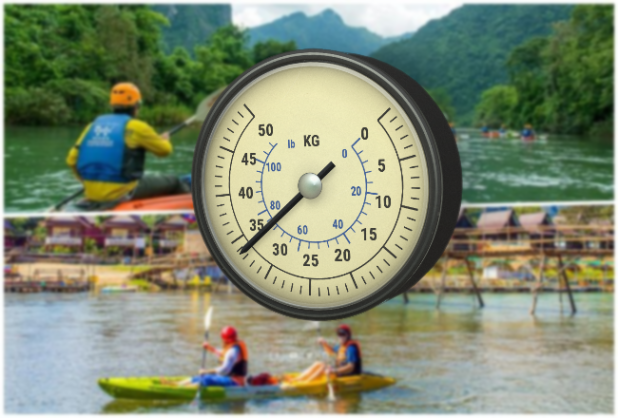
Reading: 33.5 kg
